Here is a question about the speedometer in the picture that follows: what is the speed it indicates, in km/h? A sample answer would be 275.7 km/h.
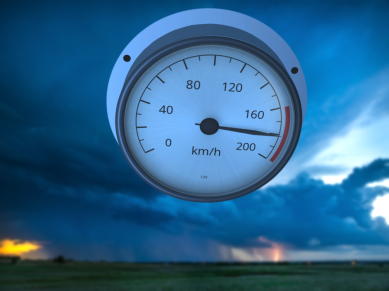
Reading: 180 km/h
